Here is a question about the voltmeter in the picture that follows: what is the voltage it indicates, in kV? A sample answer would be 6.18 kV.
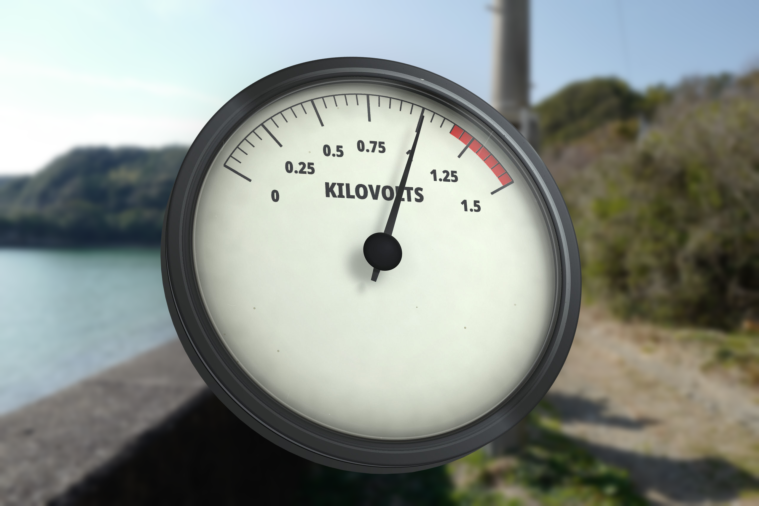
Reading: 1 kV
